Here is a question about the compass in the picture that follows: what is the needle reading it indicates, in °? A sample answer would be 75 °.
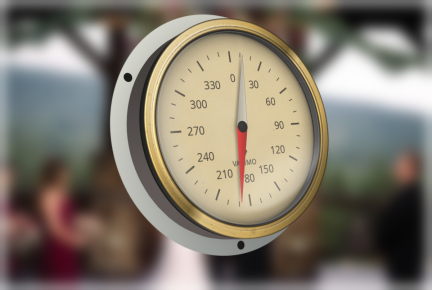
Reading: 190 °
